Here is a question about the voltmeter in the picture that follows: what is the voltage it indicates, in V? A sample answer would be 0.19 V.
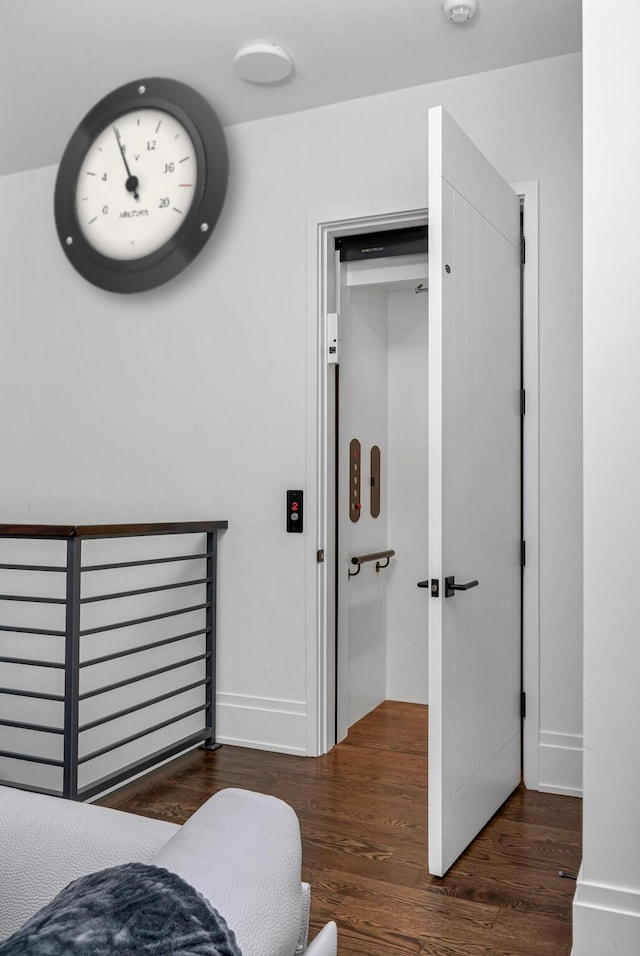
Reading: 8 V
